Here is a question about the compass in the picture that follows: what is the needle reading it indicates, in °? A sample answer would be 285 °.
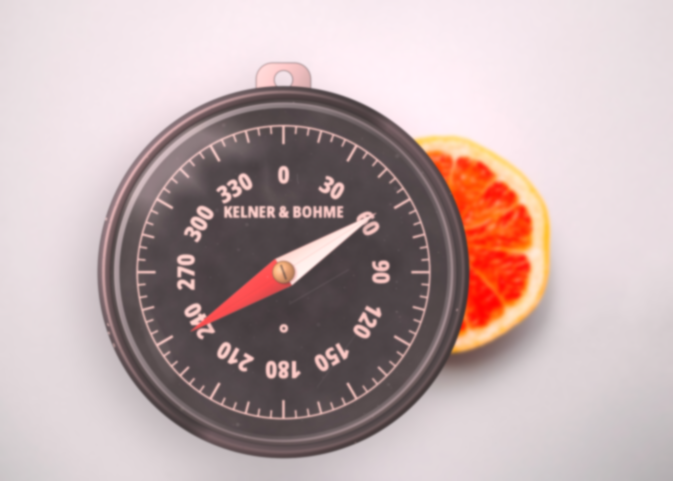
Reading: 237.5 °
